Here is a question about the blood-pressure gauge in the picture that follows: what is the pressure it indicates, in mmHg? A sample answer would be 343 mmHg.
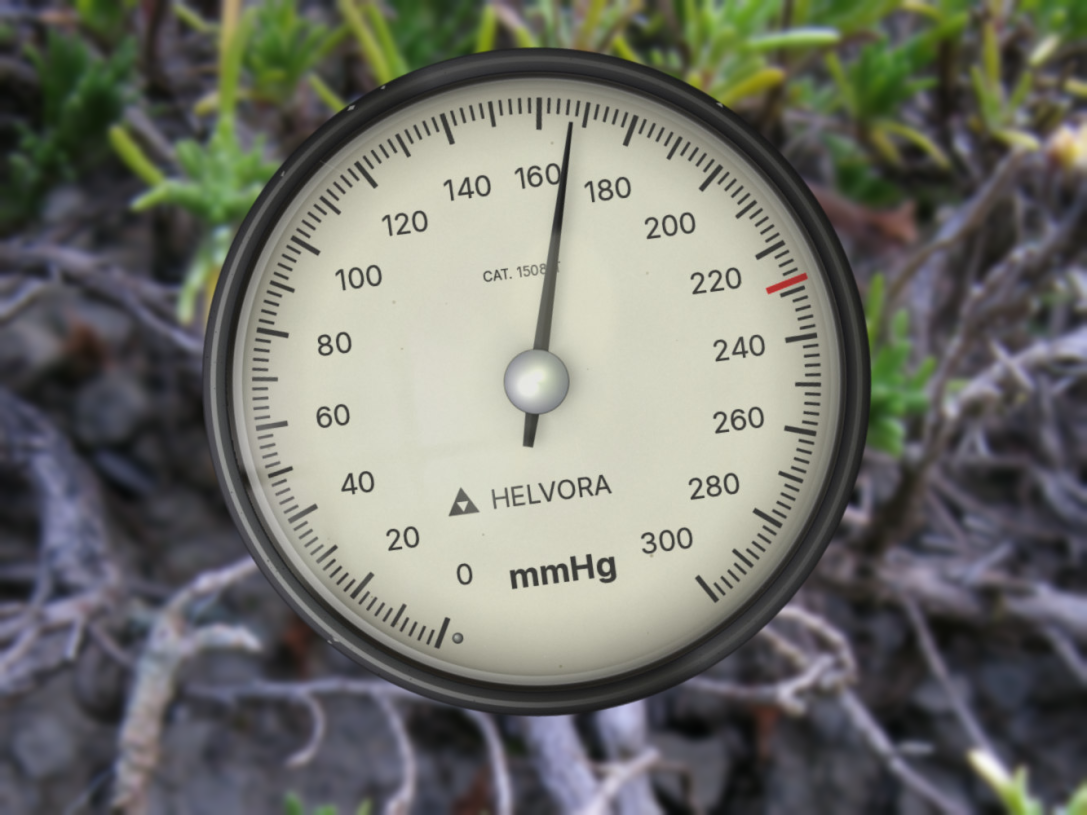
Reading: 167 mmHg
